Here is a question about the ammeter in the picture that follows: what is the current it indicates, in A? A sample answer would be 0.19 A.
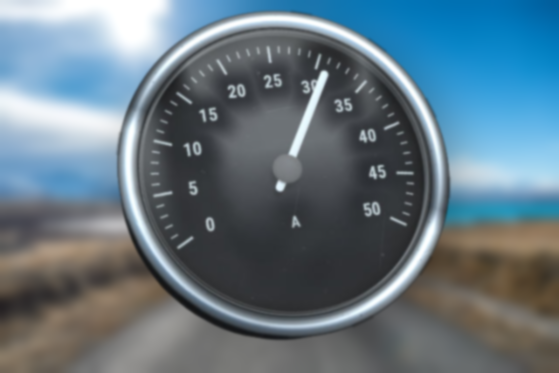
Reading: 31 A
